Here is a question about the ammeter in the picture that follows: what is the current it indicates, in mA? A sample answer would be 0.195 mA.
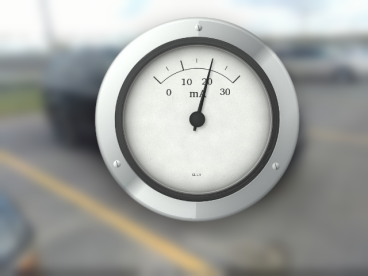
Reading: 20 mA
